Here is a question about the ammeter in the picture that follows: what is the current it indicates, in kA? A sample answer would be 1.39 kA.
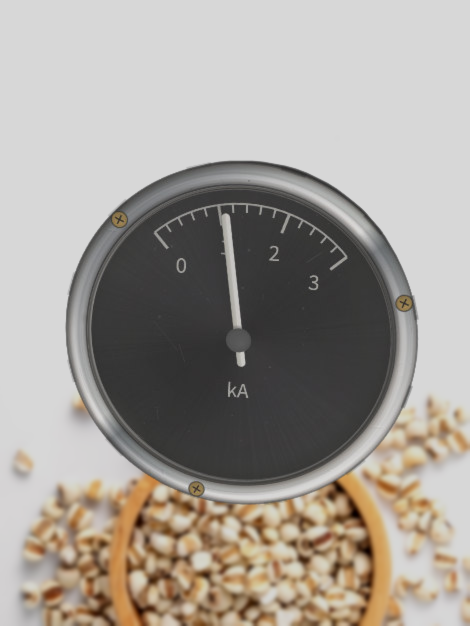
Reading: 1.1 kA
